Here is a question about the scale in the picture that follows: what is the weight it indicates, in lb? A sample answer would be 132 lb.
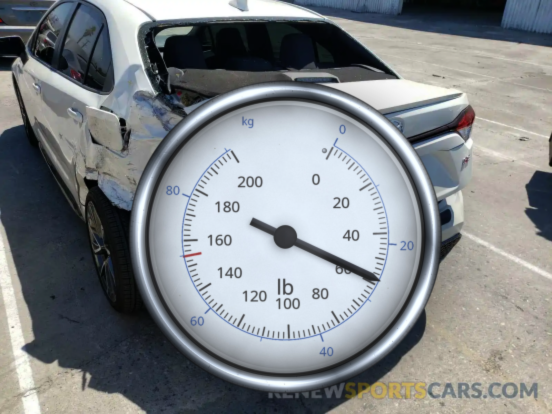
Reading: 58 lb
